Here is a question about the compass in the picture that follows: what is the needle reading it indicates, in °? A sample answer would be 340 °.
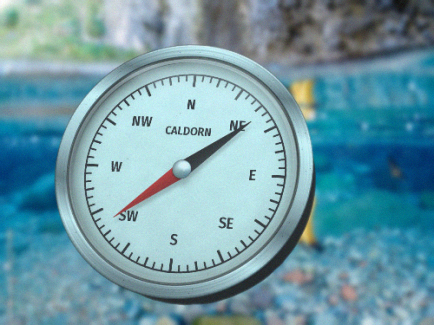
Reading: 230 °
